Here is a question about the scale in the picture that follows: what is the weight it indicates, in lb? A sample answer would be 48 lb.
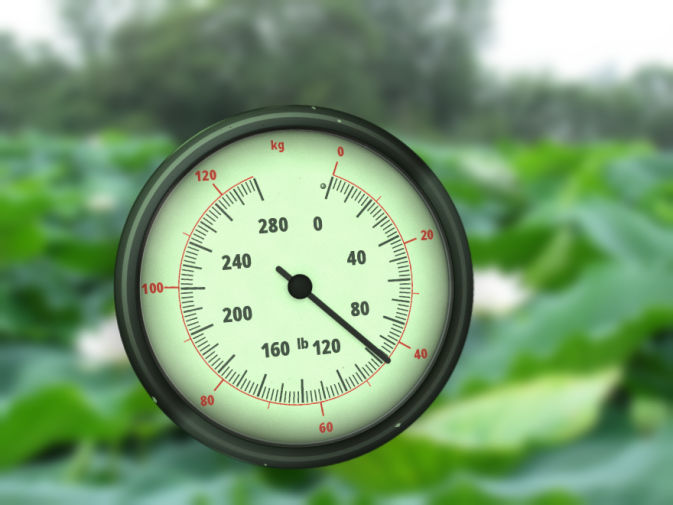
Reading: 98 lb
